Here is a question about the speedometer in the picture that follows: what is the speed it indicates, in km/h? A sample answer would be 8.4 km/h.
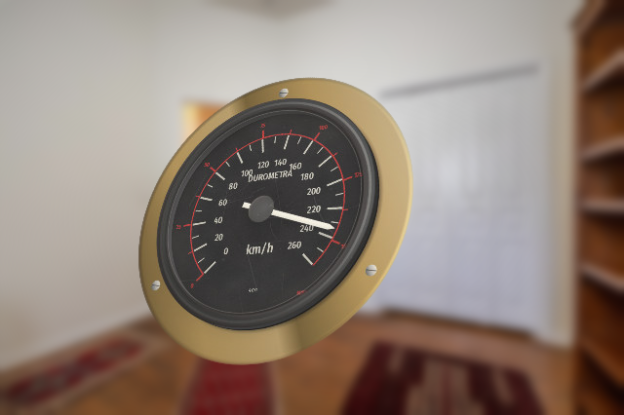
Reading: 235 km/h
